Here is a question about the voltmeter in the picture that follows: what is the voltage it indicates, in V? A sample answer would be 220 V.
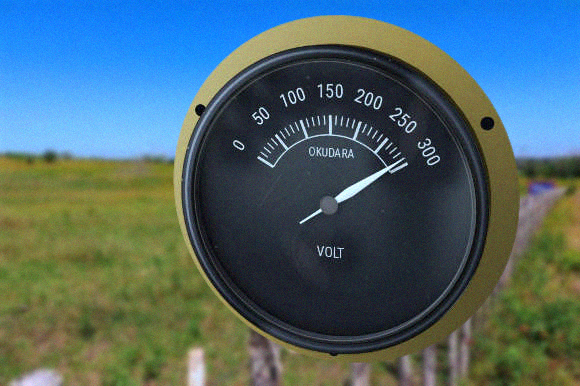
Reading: 290 V
